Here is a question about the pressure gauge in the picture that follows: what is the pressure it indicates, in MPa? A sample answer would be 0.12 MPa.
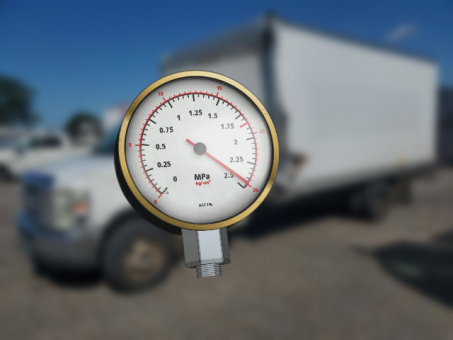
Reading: 2.45 MPa
